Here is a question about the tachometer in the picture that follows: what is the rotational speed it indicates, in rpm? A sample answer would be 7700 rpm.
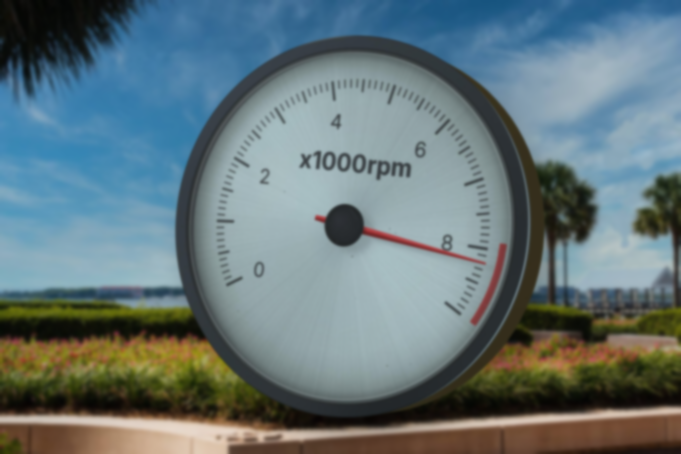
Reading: 8200 rpm
